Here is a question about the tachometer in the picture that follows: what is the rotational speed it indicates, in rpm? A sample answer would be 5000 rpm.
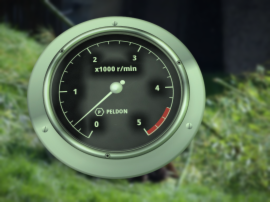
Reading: 300 rpm
